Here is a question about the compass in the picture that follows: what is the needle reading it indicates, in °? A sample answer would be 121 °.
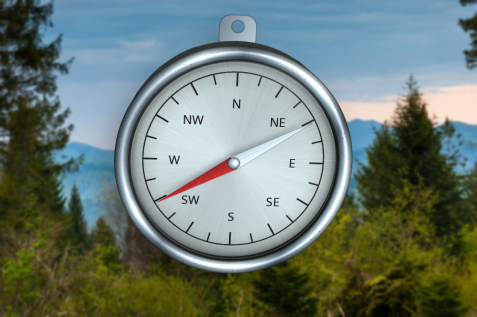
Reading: 240 °
